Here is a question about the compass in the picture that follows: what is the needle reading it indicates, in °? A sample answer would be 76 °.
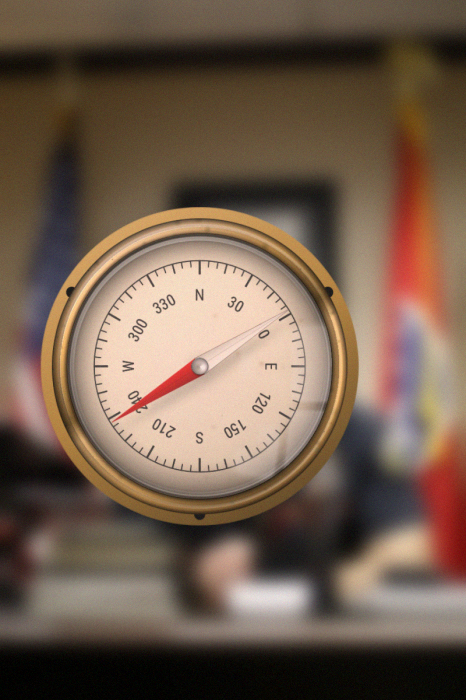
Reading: 237.5 °
